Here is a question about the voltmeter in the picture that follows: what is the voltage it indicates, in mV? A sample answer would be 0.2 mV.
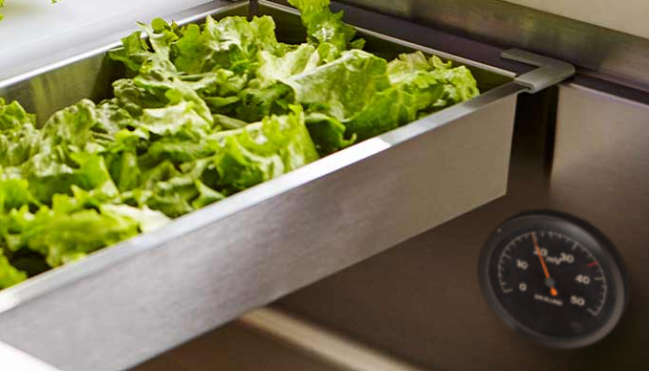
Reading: 20 mV
